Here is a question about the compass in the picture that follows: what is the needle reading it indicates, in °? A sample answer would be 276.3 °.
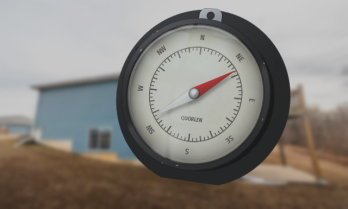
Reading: 55 °
